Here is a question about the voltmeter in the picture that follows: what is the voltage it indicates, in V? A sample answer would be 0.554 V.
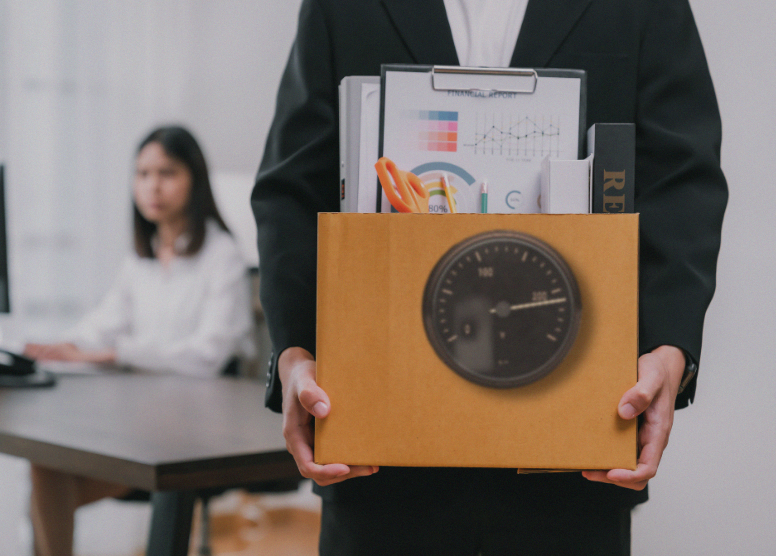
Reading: 210 V
